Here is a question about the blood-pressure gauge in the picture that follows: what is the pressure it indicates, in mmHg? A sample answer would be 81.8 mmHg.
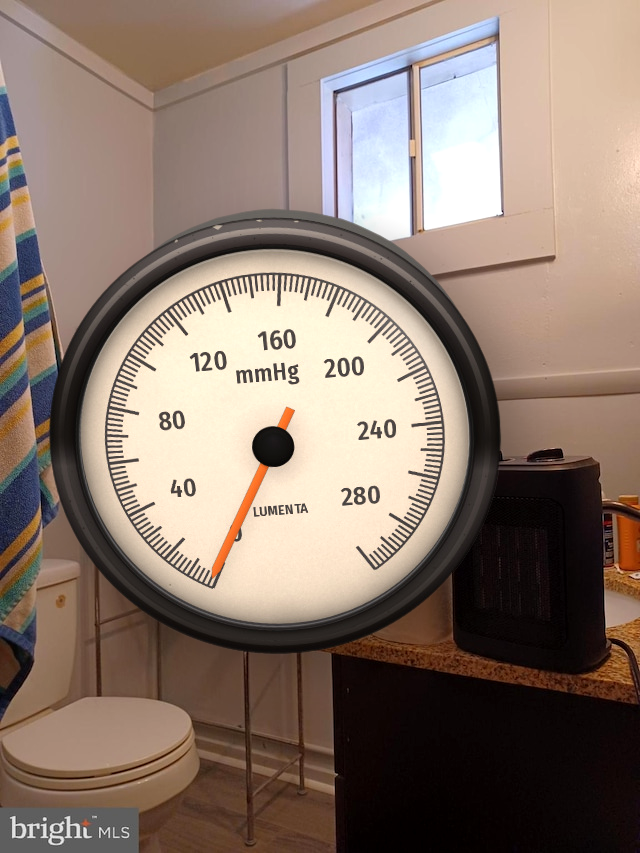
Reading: 2 mmHg
